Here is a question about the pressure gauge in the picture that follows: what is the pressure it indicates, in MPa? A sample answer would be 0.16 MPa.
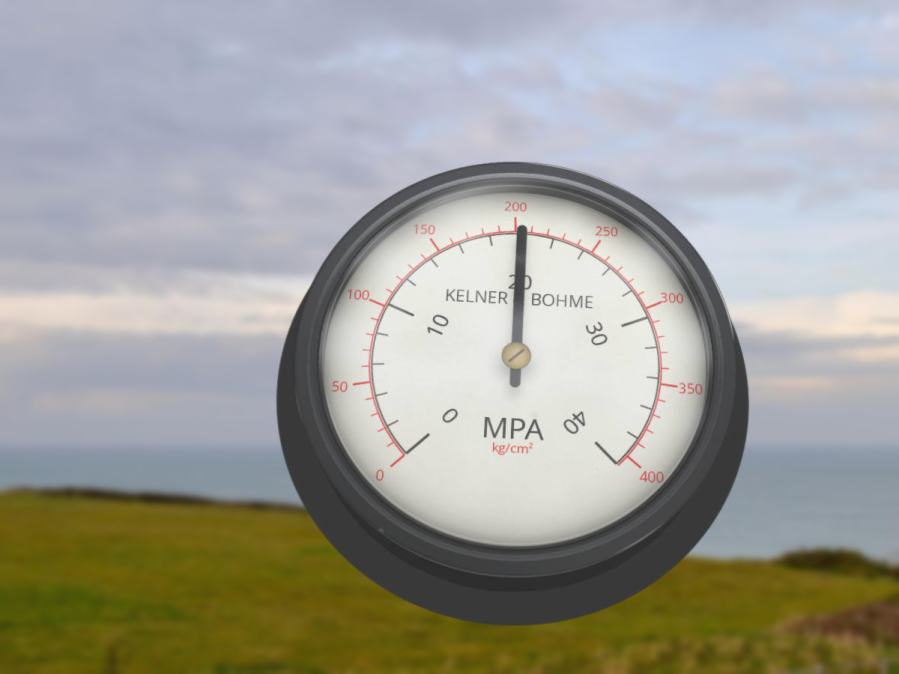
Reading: 20 MPa
